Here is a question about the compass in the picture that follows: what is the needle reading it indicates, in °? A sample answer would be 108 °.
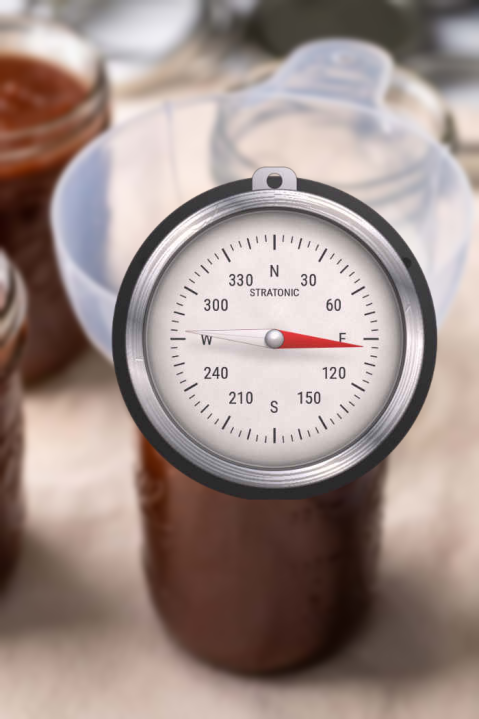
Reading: 95 °
